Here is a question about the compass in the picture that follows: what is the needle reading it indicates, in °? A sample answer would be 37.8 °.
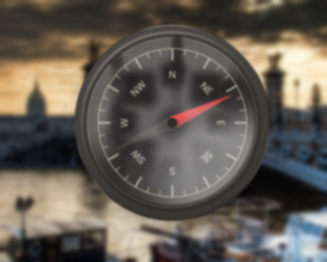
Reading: 65 °
